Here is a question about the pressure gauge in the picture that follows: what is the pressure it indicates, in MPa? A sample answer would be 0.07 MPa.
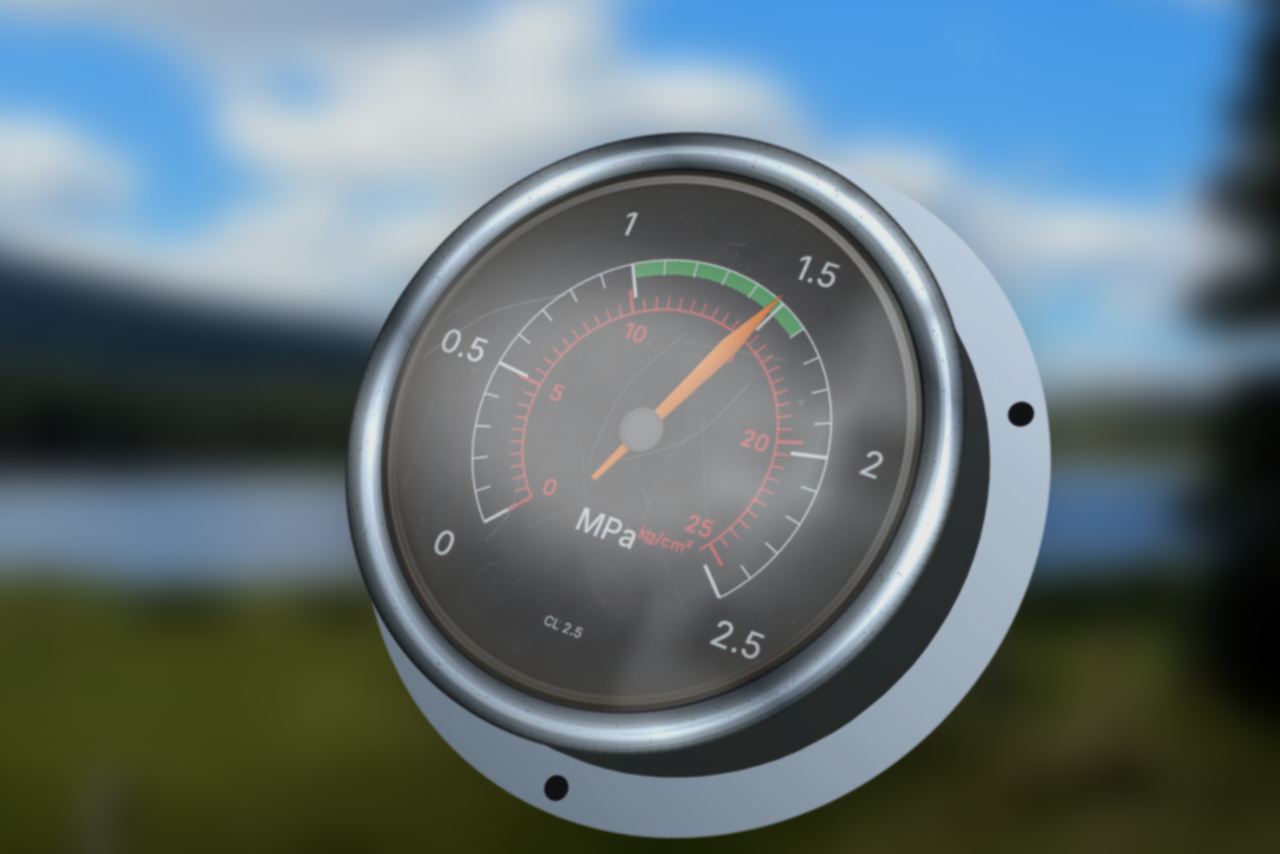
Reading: 1.5 MPa
